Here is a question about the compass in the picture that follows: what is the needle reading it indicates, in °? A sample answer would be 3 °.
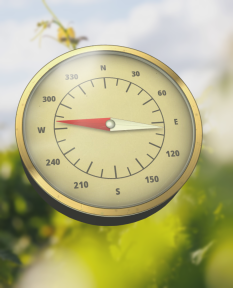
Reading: 277.5 °
